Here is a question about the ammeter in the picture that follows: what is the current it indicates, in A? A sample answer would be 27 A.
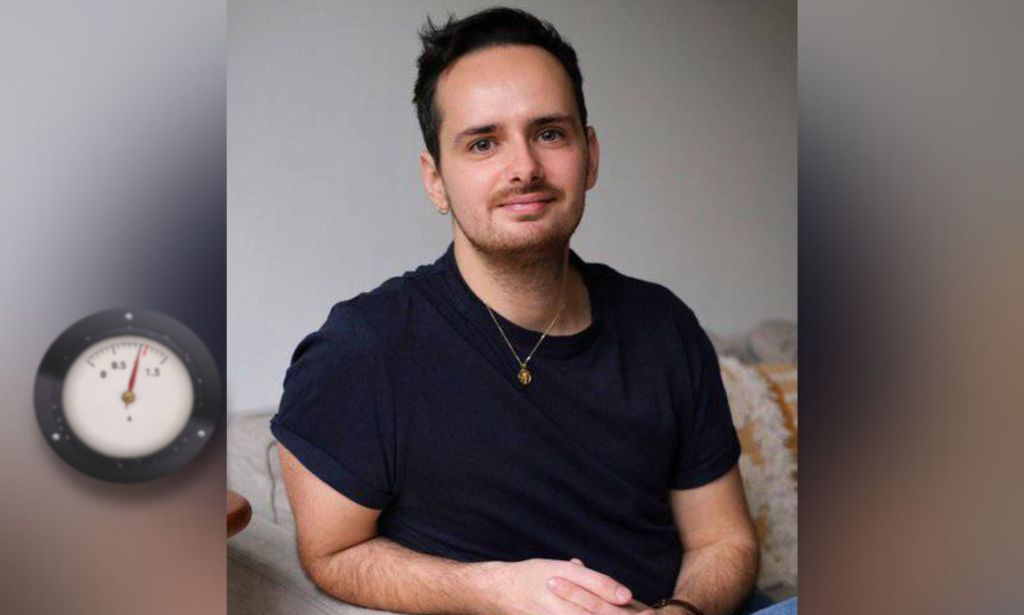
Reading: 1 A
